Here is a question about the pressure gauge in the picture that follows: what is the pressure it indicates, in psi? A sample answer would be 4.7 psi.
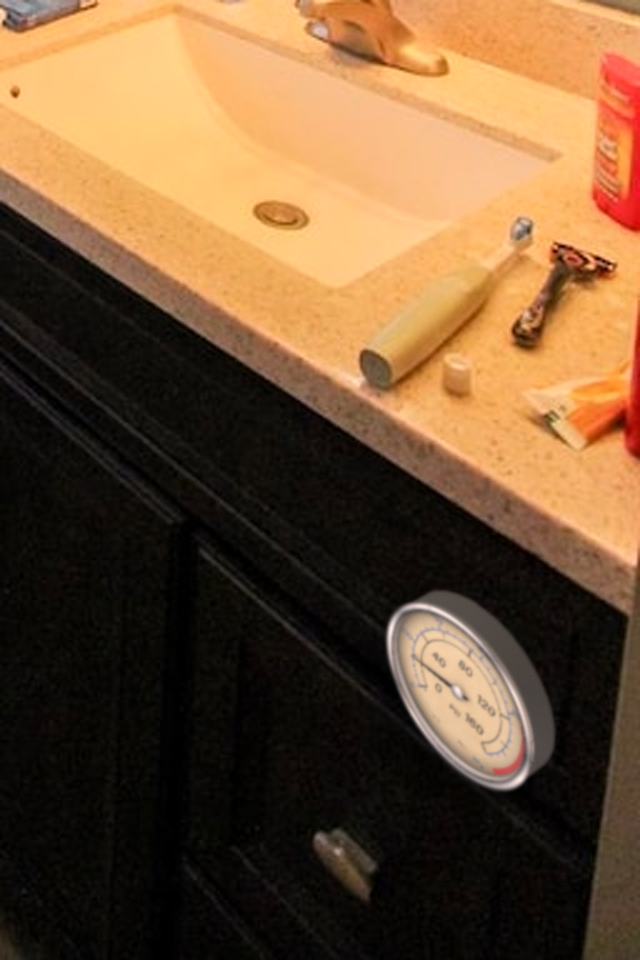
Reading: 20 psi
